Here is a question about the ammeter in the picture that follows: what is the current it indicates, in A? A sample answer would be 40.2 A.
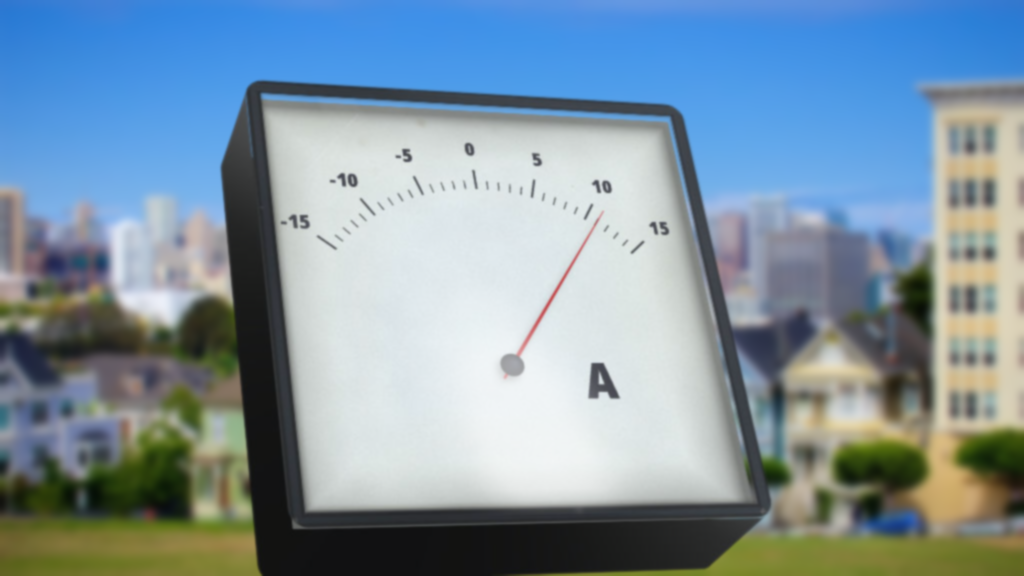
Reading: 11 A
